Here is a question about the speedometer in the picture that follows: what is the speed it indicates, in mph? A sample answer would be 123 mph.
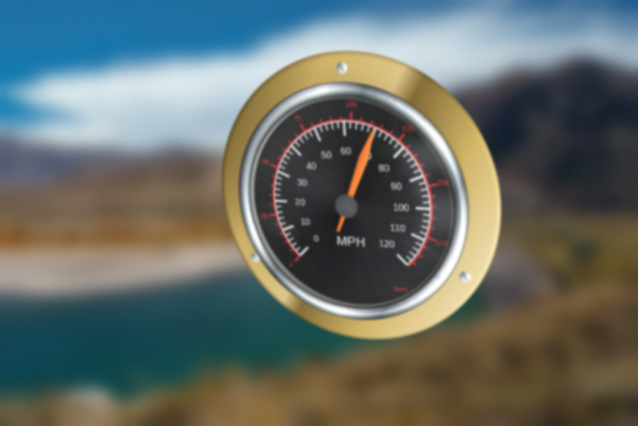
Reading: 70 mph
